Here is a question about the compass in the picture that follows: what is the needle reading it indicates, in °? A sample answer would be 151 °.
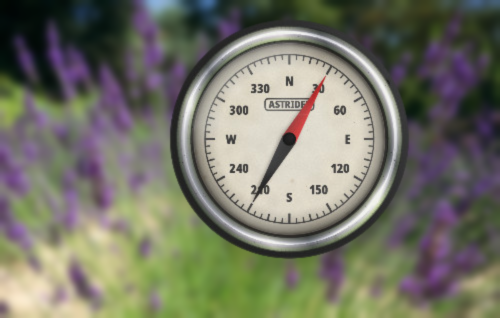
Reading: 30 °
